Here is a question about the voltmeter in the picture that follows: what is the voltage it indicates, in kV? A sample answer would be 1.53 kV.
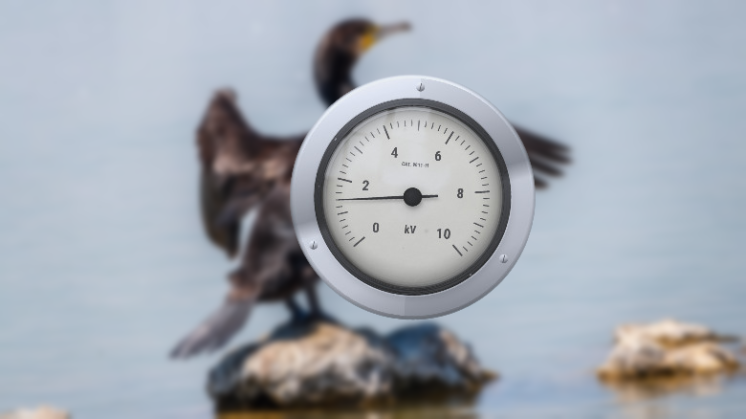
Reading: 1.4 kV
